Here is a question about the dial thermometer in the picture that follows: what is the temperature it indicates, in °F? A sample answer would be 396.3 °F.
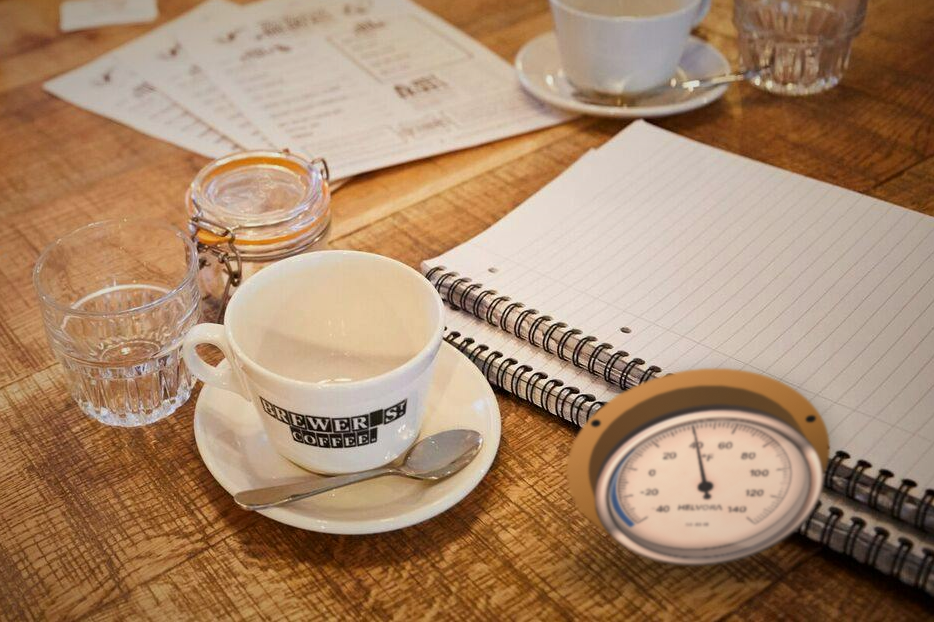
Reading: 40 °F
